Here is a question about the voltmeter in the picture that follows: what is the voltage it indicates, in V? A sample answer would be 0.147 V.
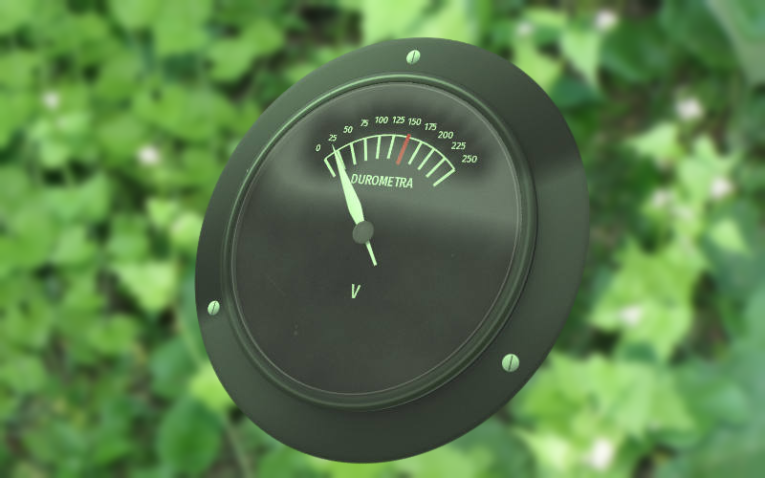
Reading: 25 V
